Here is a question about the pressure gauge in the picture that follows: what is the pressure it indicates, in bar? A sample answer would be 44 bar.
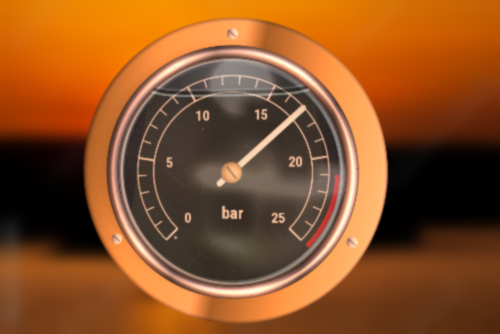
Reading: 17 bar
